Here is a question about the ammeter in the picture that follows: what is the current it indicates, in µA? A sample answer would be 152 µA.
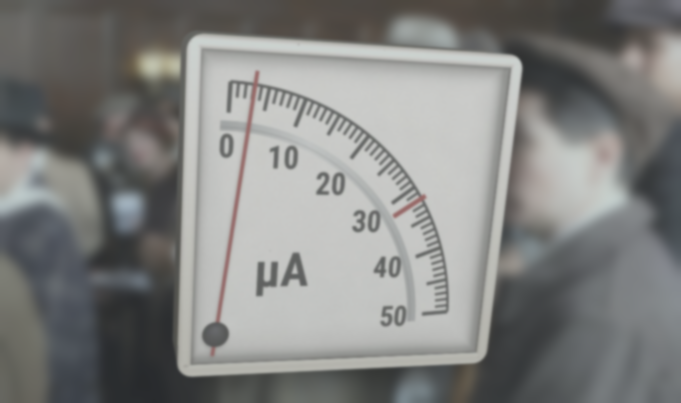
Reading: 3 µA
